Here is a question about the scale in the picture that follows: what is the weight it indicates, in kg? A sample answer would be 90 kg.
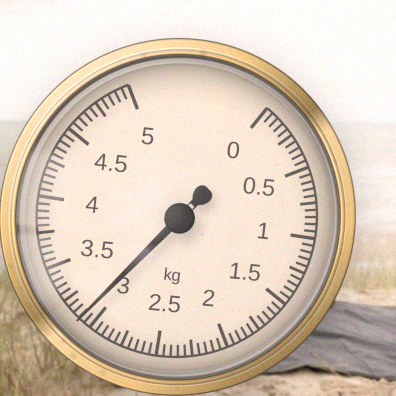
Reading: 3.1 kg
